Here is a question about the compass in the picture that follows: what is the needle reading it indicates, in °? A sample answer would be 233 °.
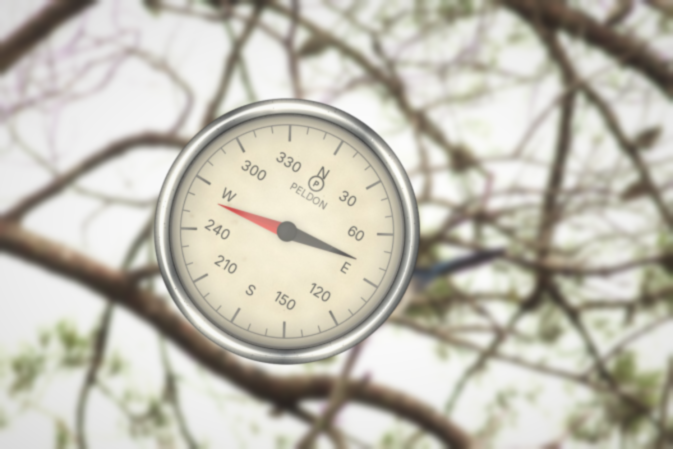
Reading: 260 °
